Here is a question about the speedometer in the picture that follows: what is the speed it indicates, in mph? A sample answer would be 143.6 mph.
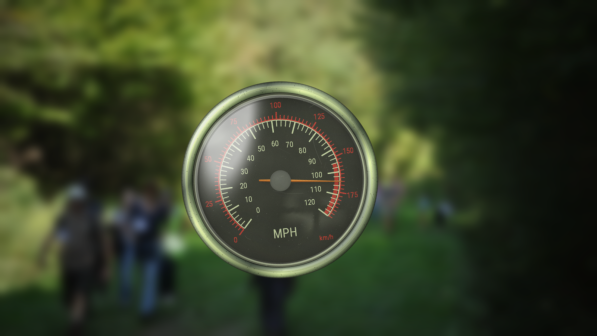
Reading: 104 mph
